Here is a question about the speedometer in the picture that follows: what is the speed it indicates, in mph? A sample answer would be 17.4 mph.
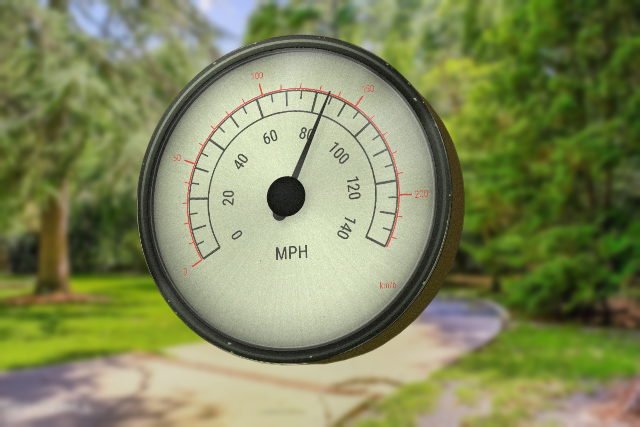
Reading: 85 mph
